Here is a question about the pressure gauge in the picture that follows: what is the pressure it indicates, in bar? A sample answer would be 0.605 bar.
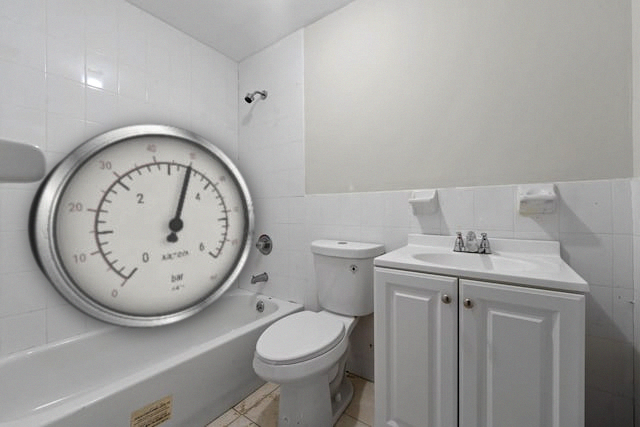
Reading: 3.4 bar
